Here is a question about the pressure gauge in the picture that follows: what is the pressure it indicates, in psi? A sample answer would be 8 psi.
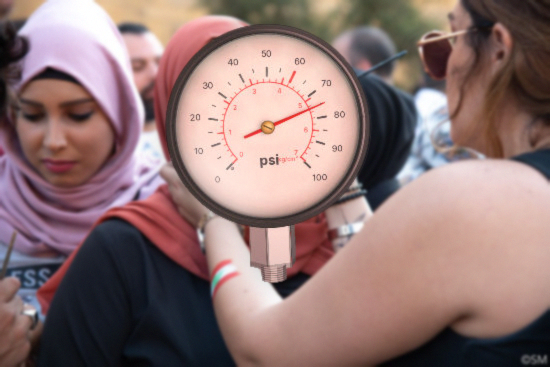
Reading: 75 psi
